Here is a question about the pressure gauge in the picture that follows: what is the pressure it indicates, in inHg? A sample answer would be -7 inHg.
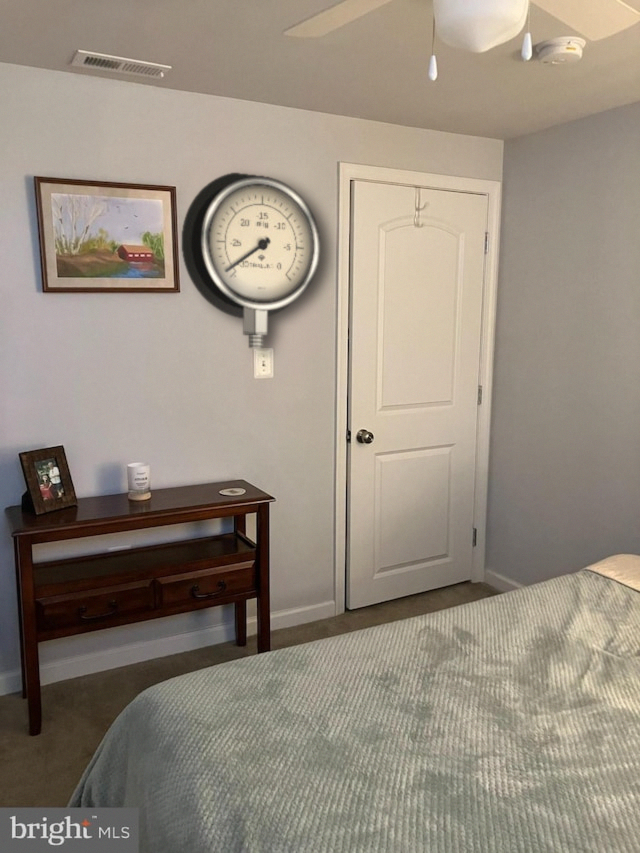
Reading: -29 inHg
